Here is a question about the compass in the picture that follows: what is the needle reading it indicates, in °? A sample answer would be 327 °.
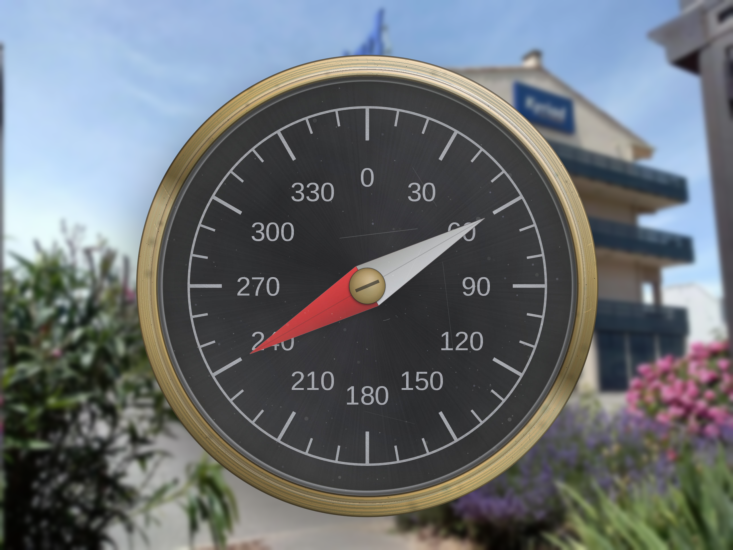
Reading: 240 °
